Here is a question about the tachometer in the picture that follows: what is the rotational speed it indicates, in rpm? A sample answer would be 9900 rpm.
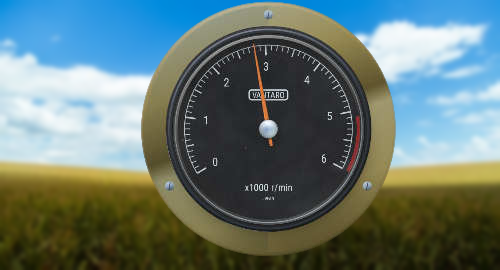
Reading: 2800 rpm
